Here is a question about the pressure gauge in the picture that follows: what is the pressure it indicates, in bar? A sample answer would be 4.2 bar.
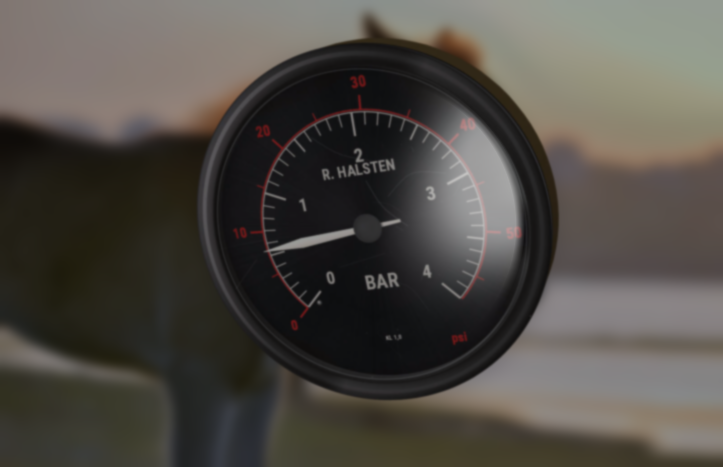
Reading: 0.55 bar
